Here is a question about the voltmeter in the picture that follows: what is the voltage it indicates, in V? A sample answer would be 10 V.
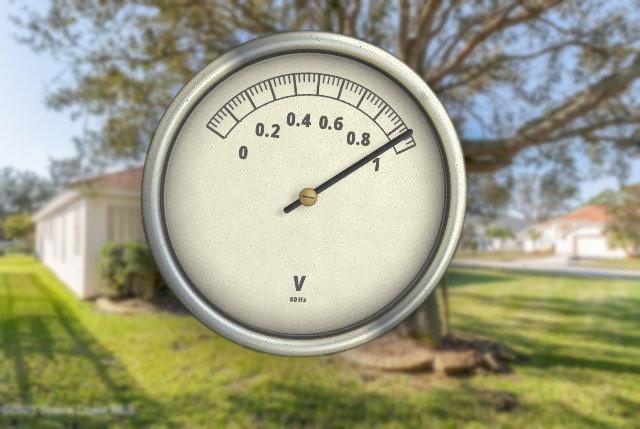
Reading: 0.94 V
